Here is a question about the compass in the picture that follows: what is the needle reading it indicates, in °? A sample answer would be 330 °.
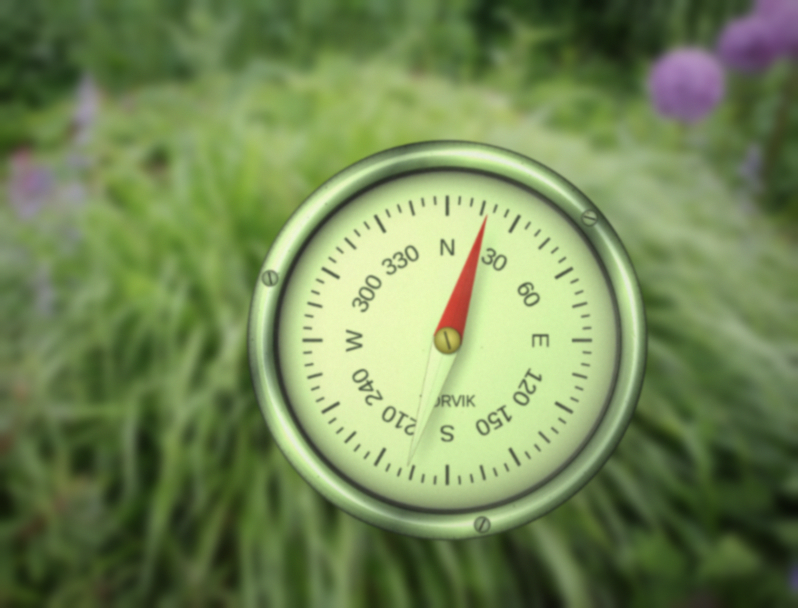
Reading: 17.5 °
